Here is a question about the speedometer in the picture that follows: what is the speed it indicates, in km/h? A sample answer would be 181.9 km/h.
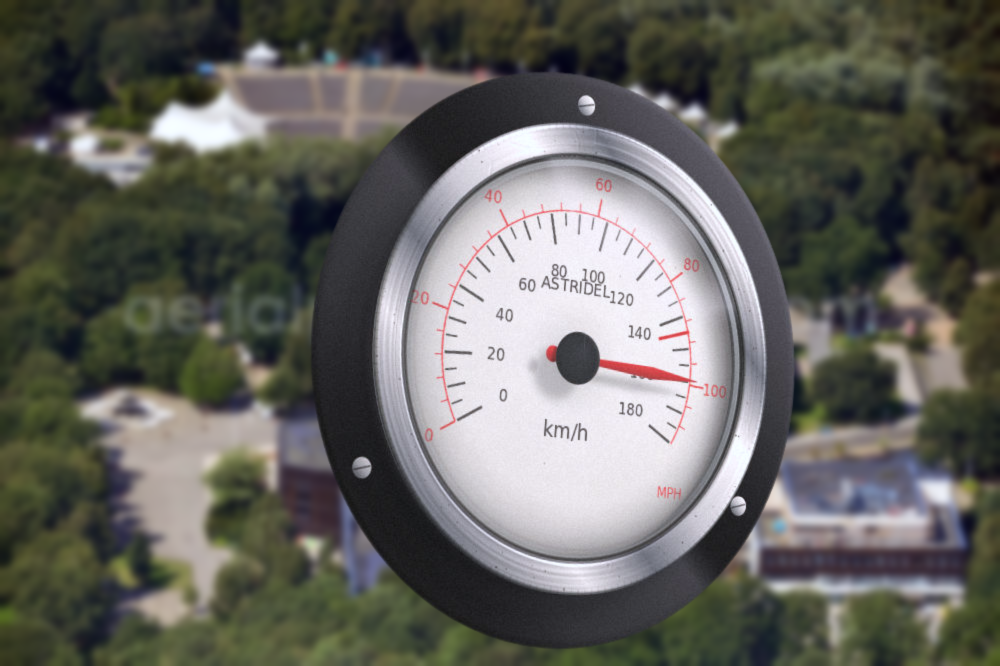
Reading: 160 km/h
